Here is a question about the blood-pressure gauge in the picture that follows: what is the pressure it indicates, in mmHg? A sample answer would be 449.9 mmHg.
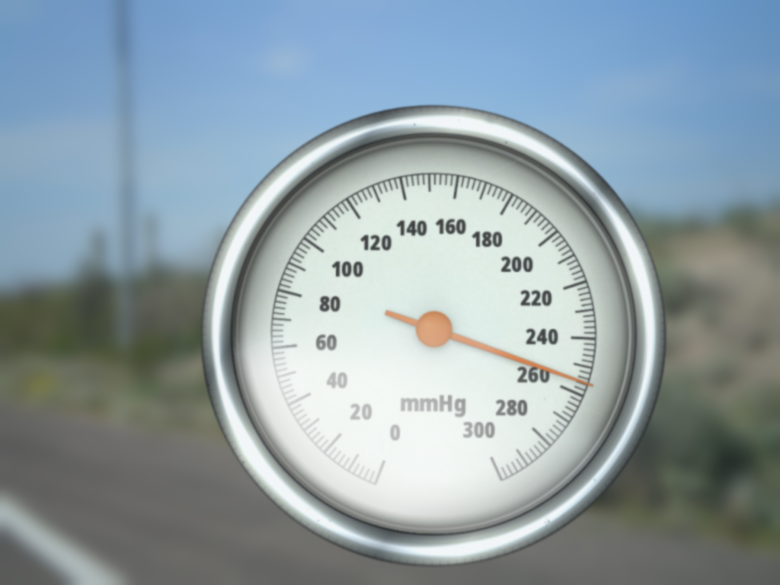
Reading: 256 mmHg
